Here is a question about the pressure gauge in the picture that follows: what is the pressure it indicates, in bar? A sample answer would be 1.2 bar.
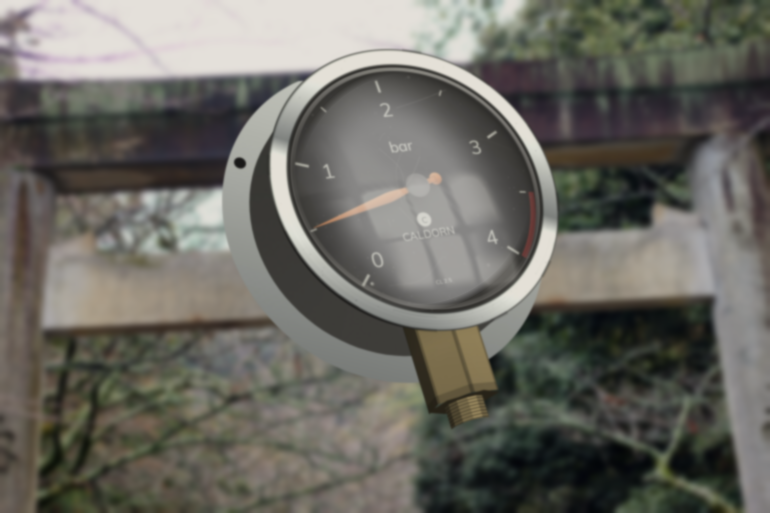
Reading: 0.5 bar
